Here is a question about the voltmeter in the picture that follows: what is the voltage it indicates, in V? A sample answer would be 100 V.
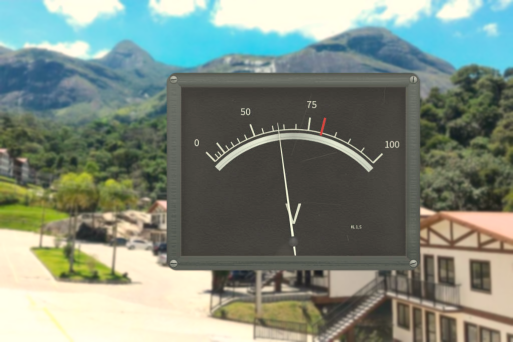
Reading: 62.5 V
